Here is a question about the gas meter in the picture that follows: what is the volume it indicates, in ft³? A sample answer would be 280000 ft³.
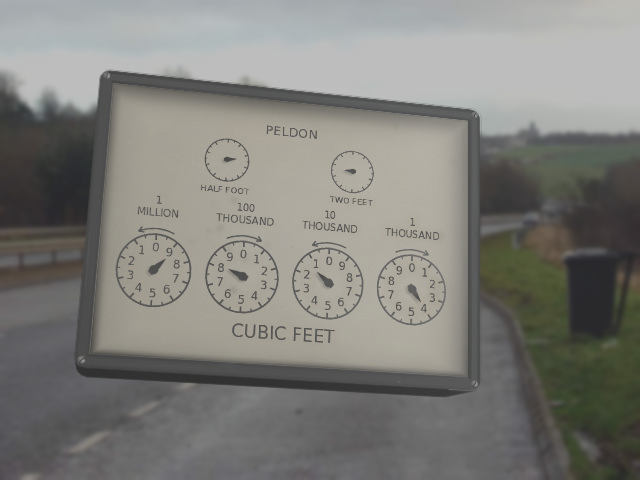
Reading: 881400 ft³
